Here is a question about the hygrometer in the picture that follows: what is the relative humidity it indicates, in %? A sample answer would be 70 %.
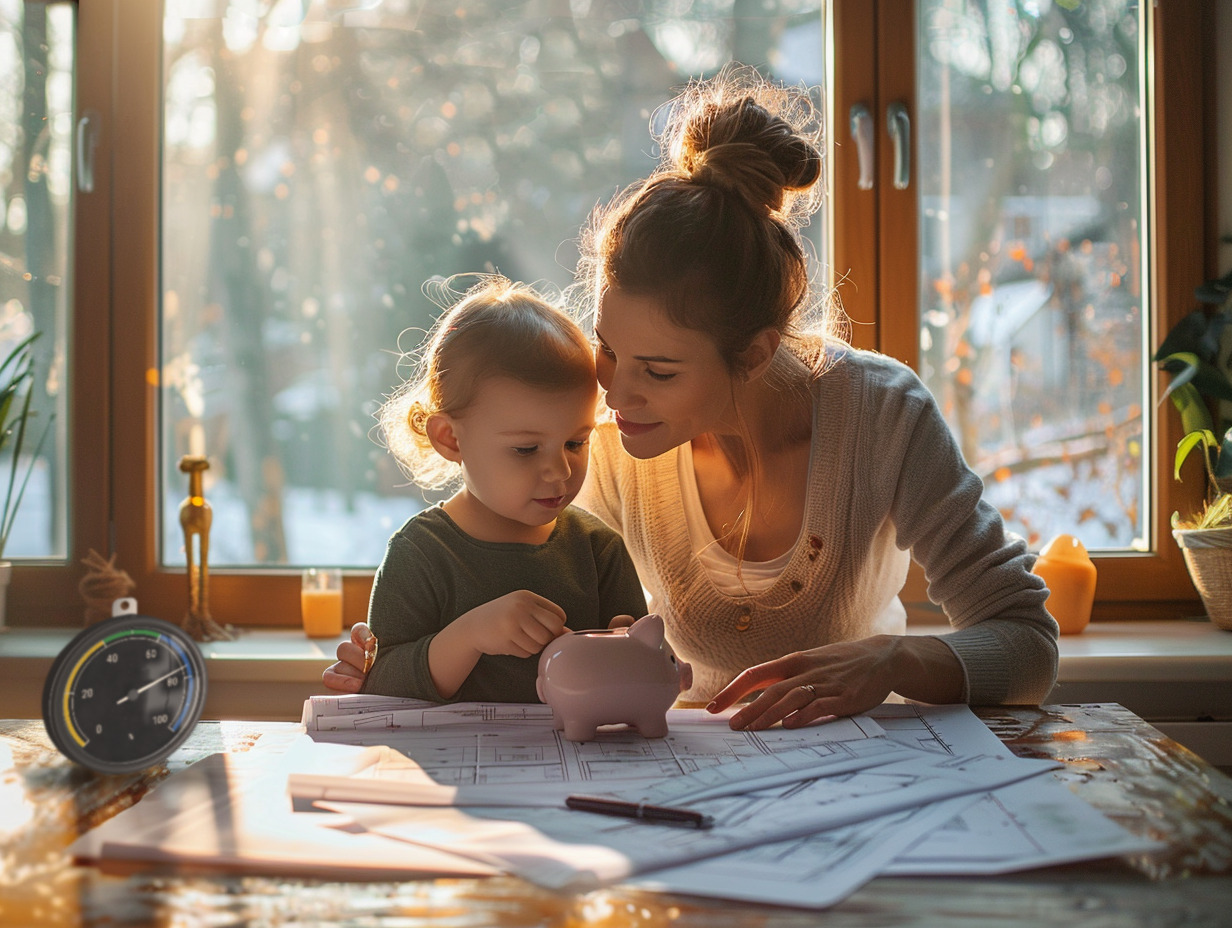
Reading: 75 %
